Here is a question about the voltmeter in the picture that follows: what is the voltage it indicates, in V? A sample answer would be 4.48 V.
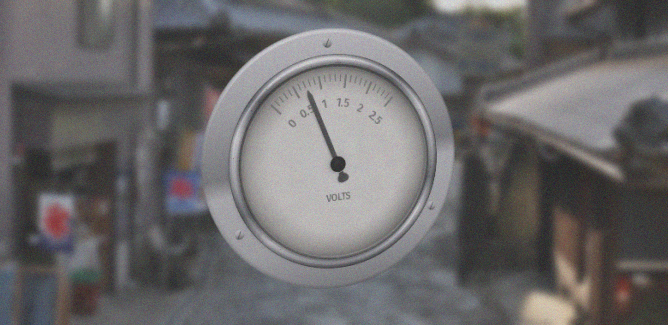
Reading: 0.7 V
